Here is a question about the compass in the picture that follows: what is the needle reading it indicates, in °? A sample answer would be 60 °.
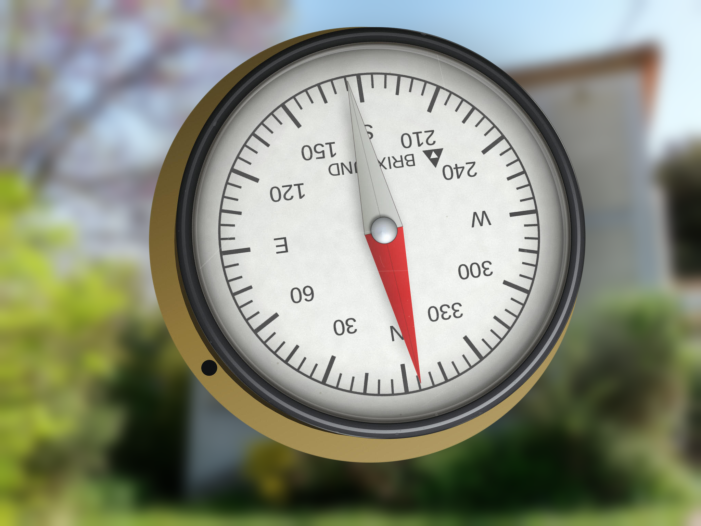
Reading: 355 °
